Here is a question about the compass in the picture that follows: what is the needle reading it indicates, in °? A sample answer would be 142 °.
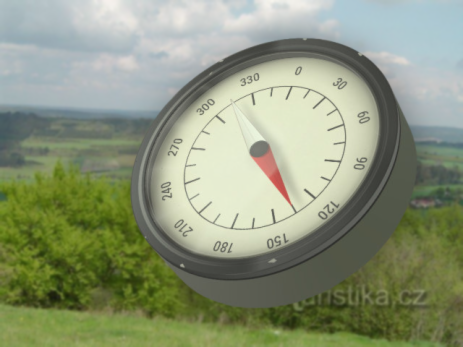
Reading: 135 °
